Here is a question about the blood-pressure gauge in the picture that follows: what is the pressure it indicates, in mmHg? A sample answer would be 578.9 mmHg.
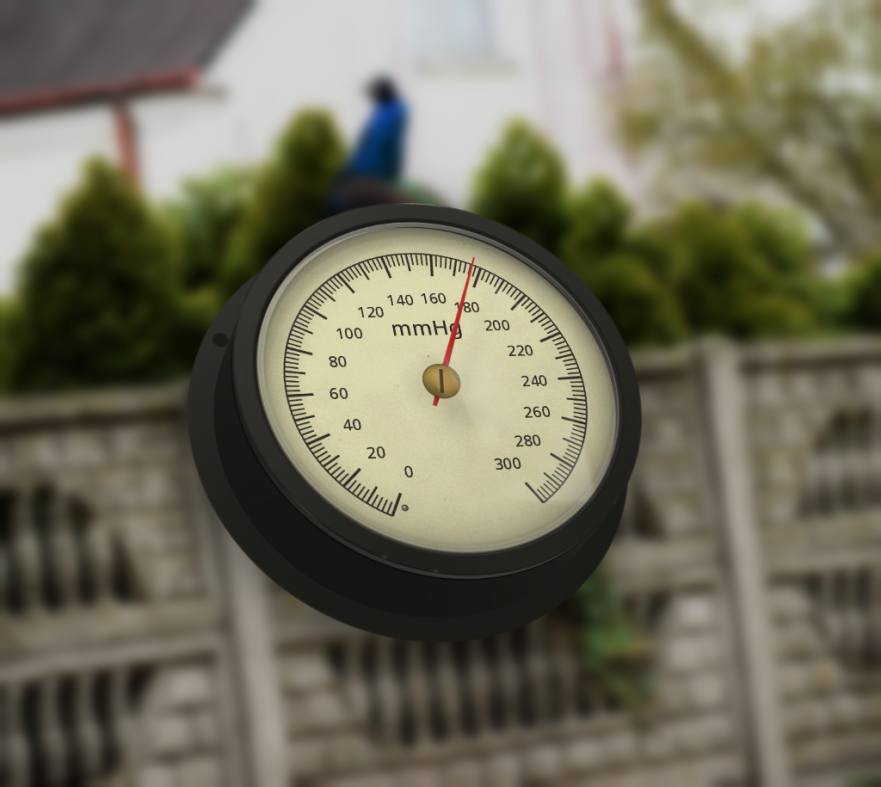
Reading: 176 mmHg
